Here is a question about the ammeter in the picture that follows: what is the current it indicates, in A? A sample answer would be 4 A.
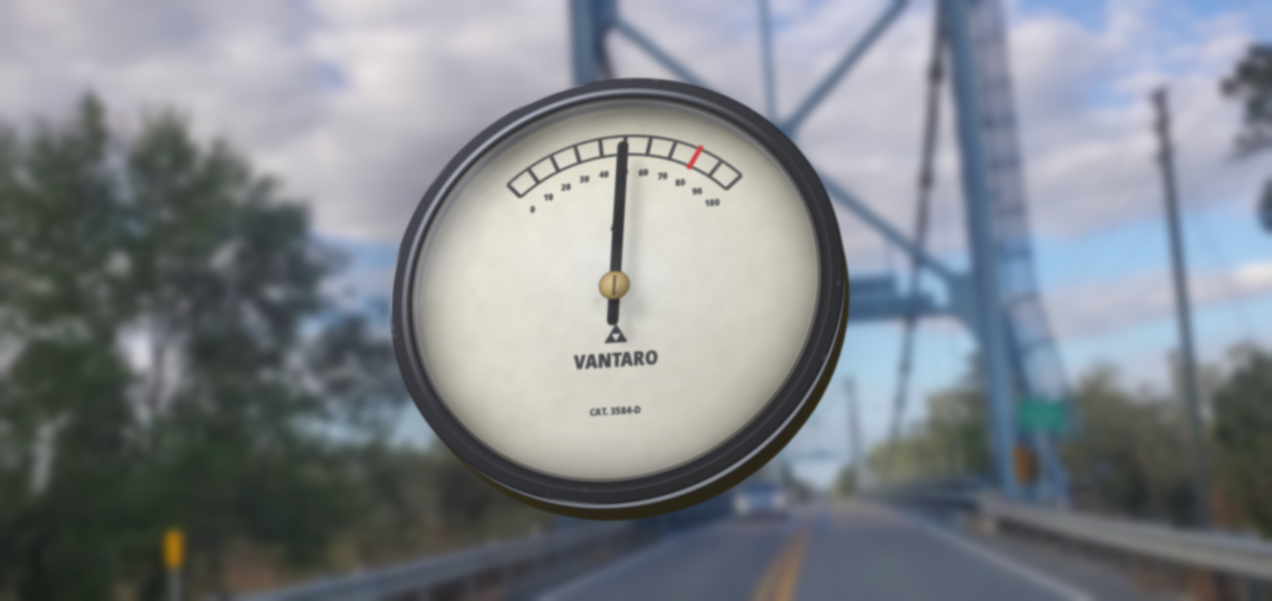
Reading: 50 A
